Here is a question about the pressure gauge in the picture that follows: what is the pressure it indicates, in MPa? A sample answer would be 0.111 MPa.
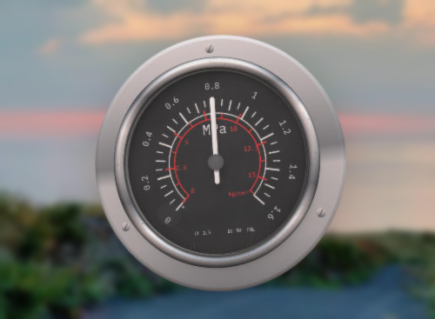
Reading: 0.8 MPa
